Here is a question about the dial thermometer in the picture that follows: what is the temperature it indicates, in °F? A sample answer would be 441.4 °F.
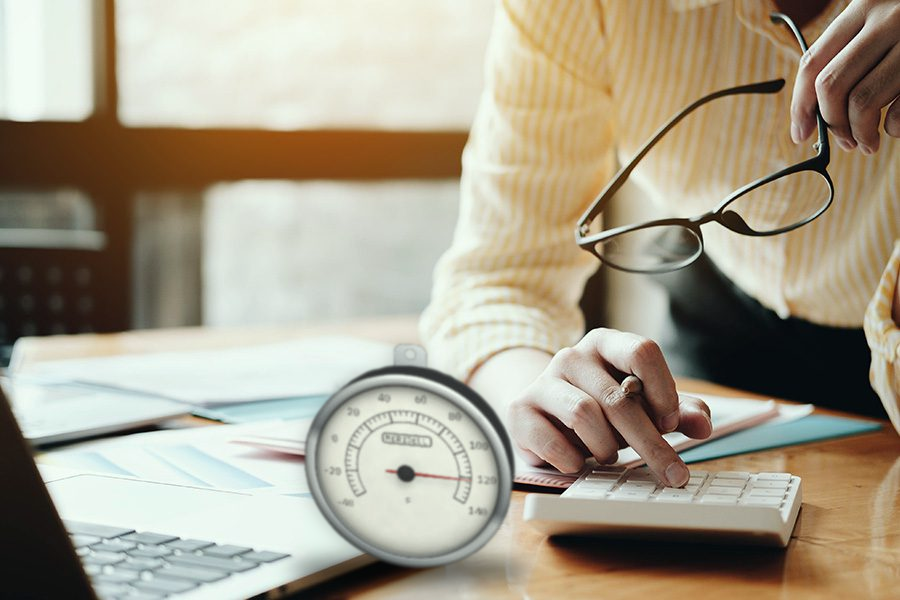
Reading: 120 °F
